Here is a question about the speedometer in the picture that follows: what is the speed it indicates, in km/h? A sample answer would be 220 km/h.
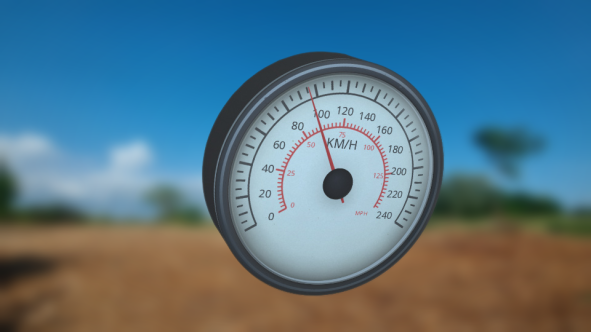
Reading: 95 km/h
